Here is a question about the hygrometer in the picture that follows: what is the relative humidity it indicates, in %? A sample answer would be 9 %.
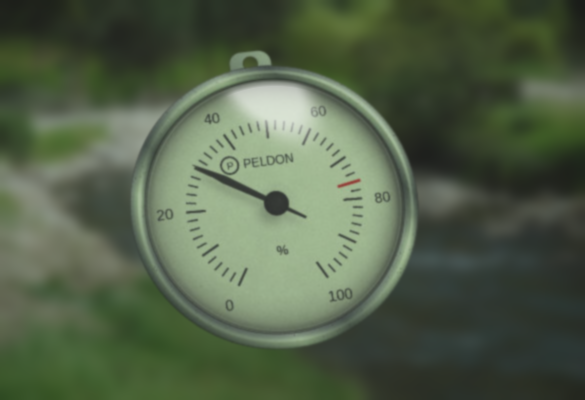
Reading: 30 %
